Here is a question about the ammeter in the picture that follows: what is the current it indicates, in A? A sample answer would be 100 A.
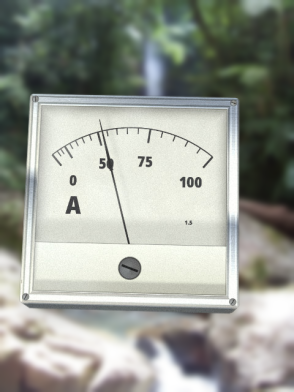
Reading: 52.5 A
